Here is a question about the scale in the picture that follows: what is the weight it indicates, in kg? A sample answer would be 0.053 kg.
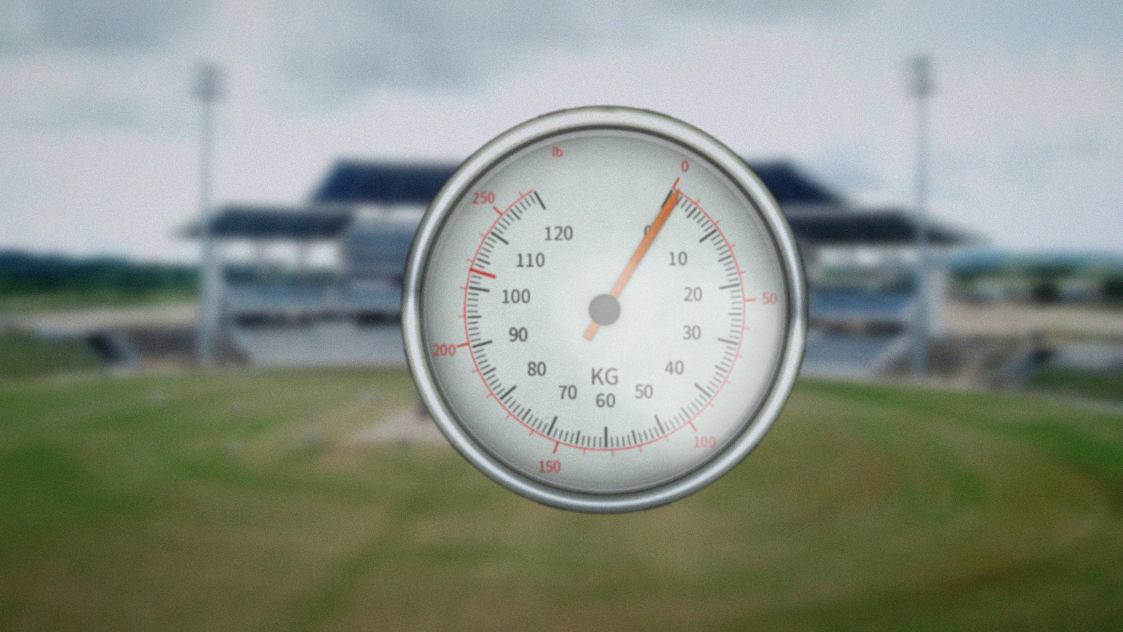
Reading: 1 kg
